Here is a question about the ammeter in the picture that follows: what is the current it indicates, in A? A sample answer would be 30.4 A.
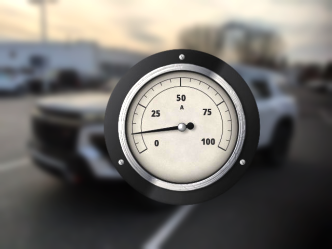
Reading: 10 A
